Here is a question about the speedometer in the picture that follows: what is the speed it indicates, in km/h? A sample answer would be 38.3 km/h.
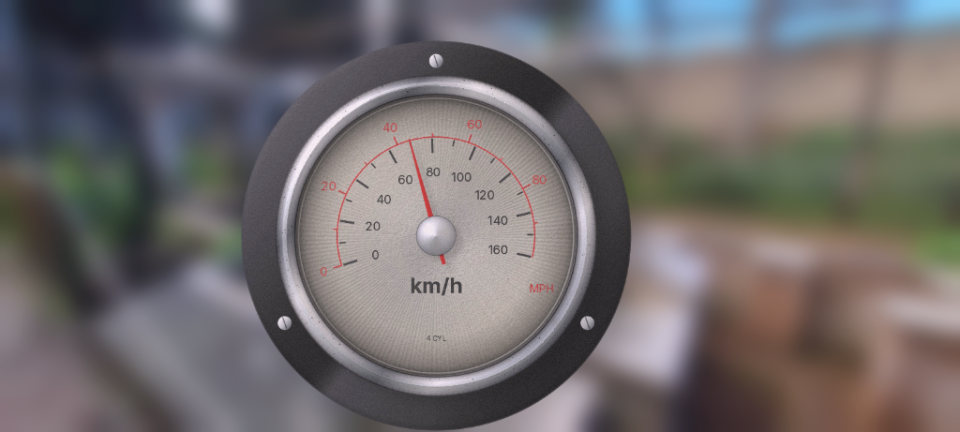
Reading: 70 km/h
